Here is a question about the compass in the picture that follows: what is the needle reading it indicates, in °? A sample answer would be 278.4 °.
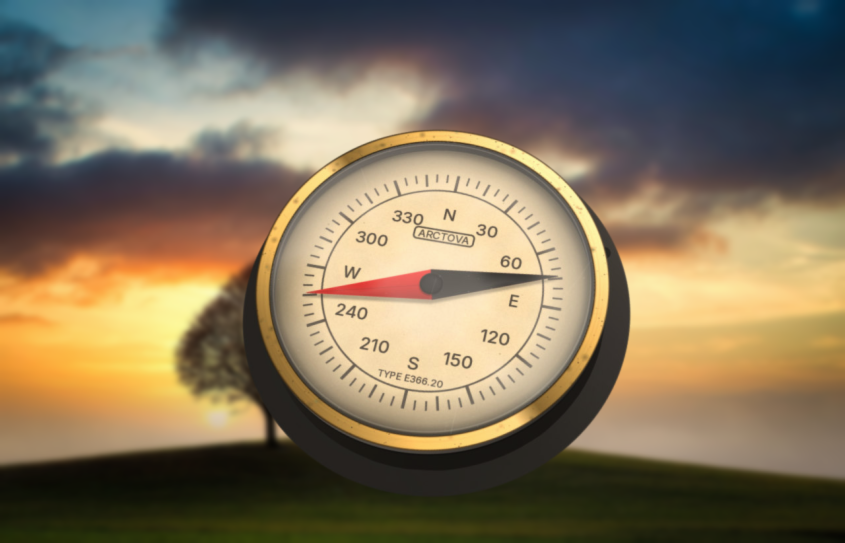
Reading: 255 °
